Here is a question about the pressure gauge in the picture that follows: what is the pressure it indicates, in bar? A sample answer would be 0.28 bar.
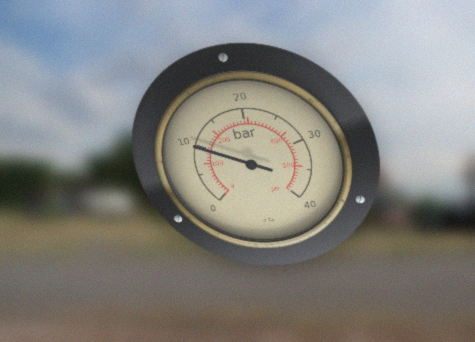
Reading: 10 bar
